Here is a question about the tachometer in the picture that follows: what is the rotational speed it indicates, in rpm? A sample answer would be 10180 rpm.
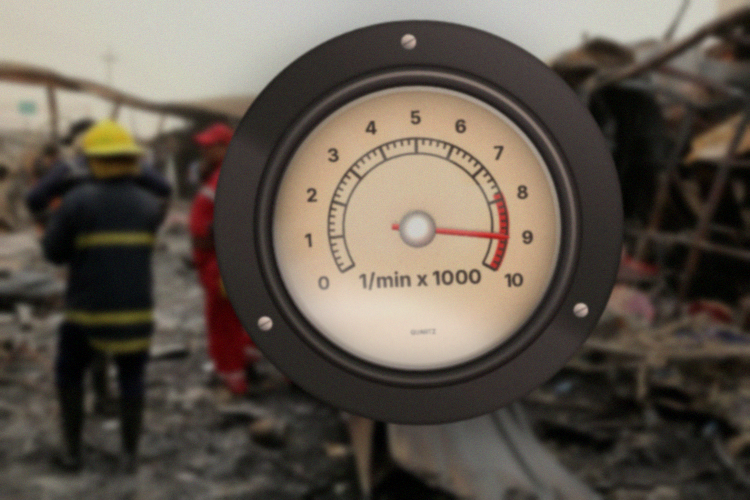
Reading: 9000 rpm
